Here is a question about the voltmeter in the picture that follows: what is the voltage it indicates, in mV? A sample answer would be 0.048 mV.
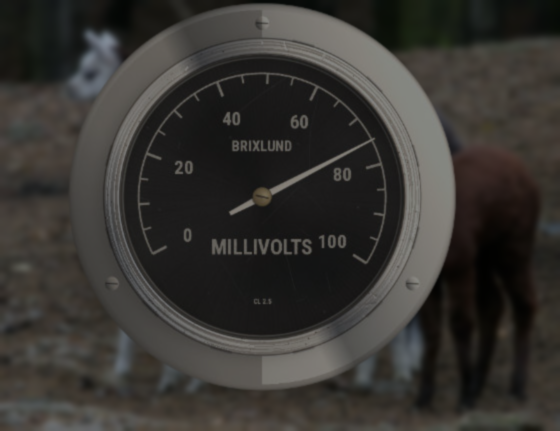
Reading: 75 mV
